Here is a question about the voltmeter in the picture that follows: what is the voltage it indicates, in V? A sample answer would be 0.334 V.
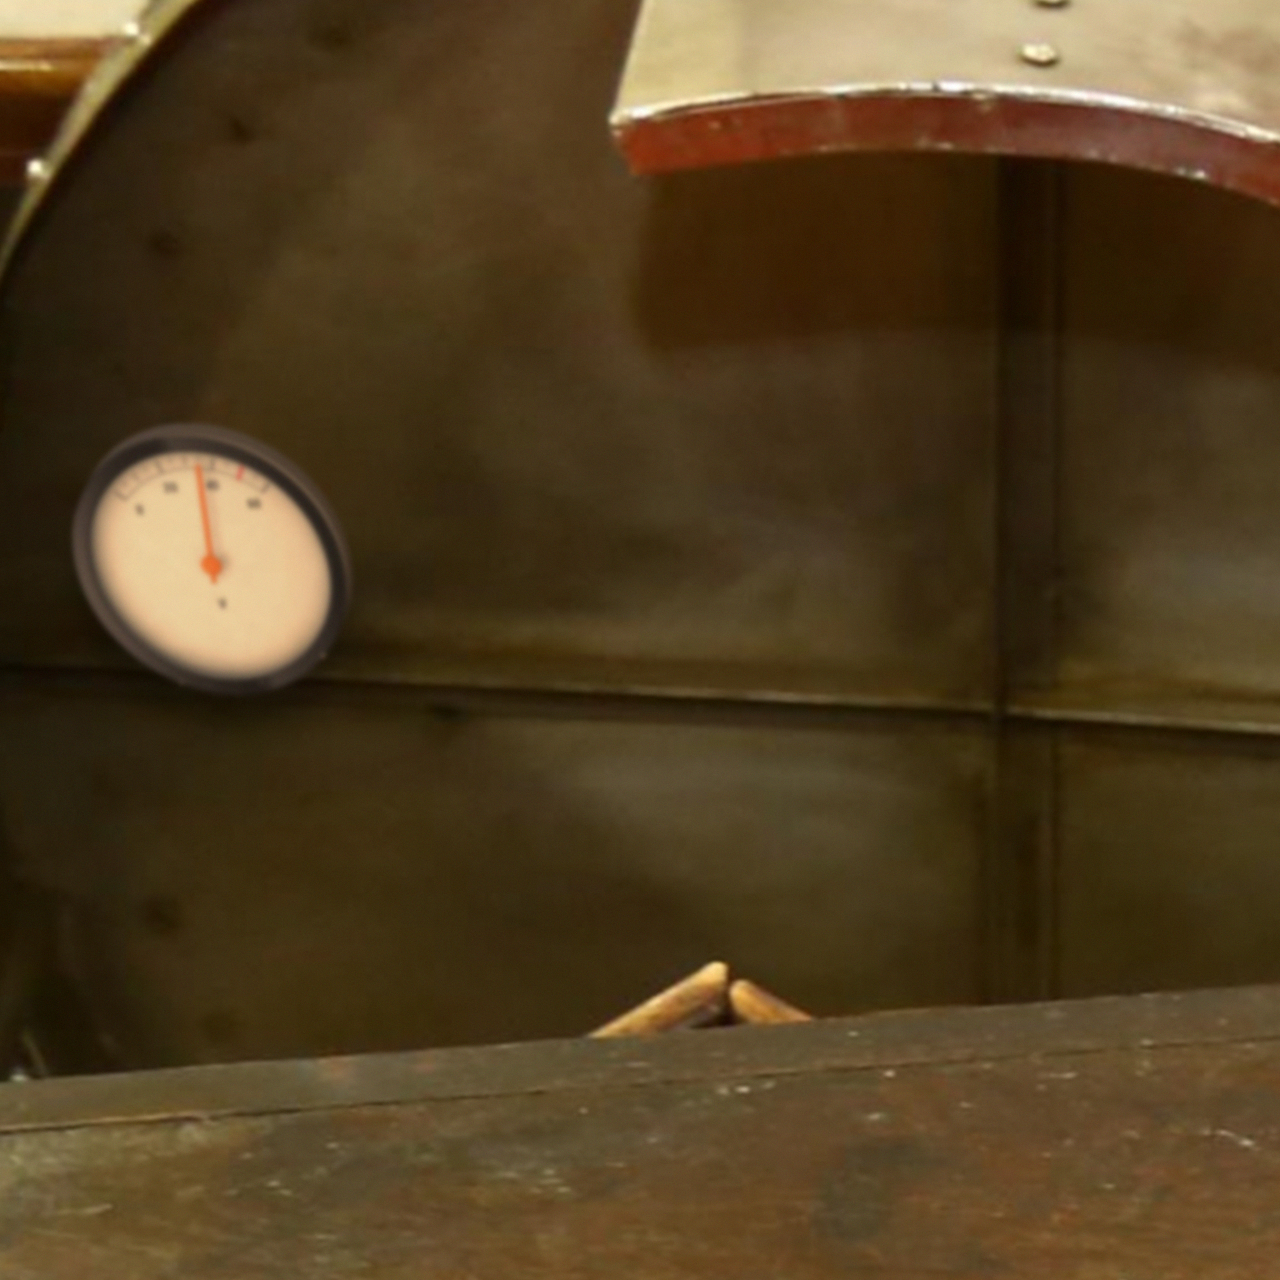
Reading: 35 V
